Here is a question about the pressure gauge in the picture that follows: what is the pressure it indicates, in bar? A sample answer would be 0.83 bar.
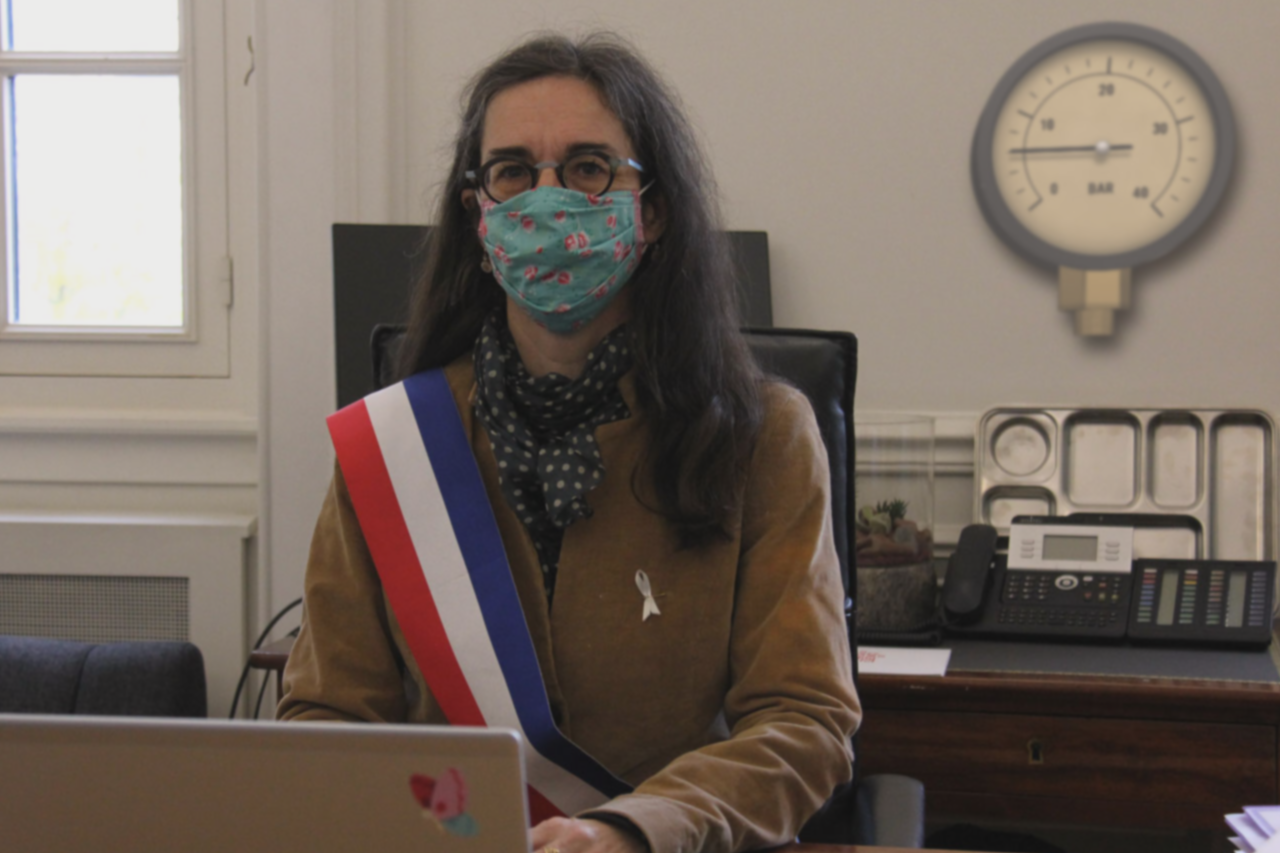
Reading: 6 bar
